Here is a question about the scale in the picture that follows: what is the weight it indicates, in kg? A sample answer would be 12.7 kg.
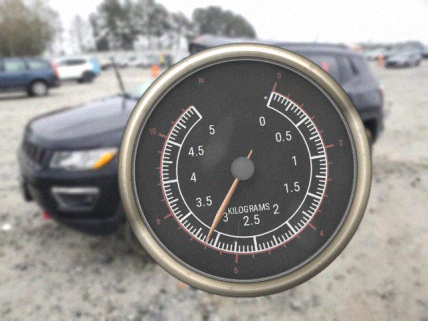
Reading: 3.1 kg
